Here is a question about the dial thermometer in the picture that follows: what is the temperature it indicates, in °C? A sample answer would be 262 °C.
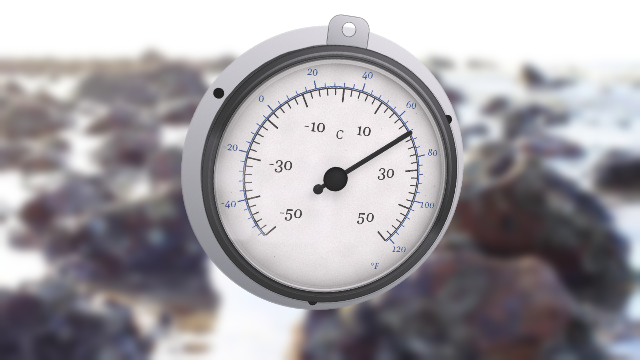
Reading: 20 °C
